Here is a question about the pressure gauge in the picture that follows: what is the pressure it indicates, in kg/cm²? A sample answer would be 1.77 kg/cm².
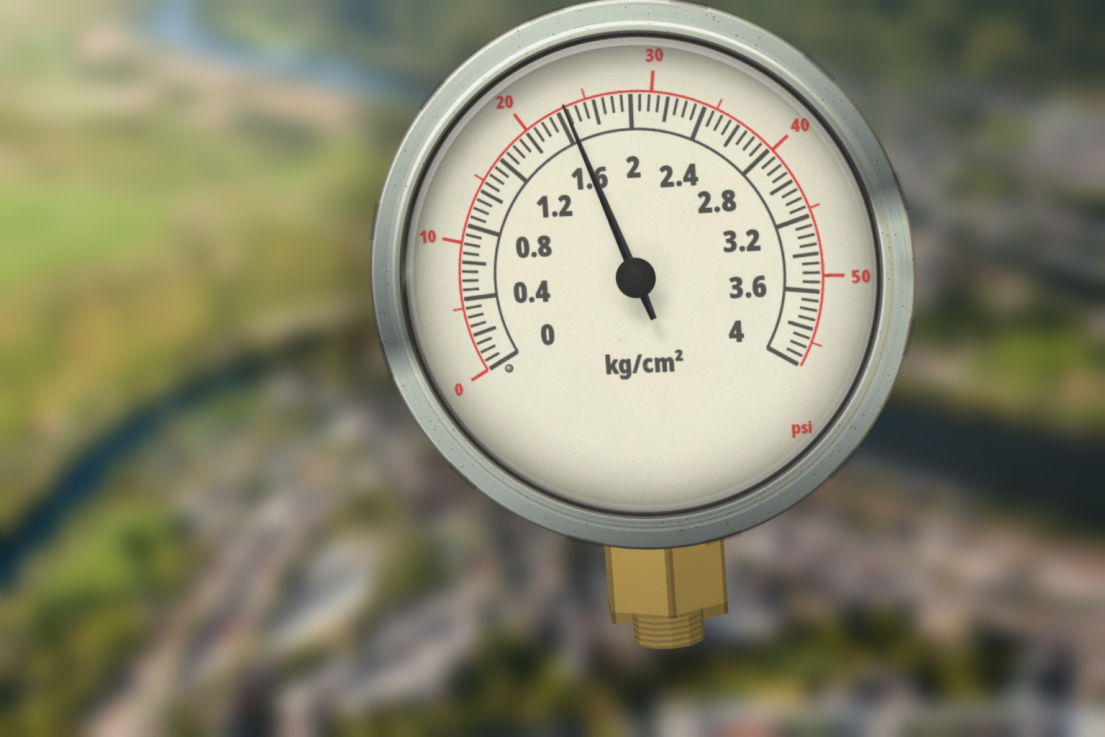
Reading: 1.65 kg/cm²
